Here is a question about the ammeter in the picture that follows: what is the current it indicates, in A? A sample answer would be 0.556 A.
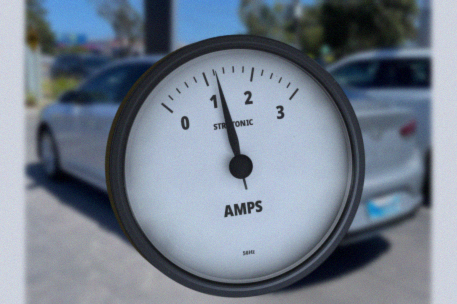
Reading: 1.2 A
